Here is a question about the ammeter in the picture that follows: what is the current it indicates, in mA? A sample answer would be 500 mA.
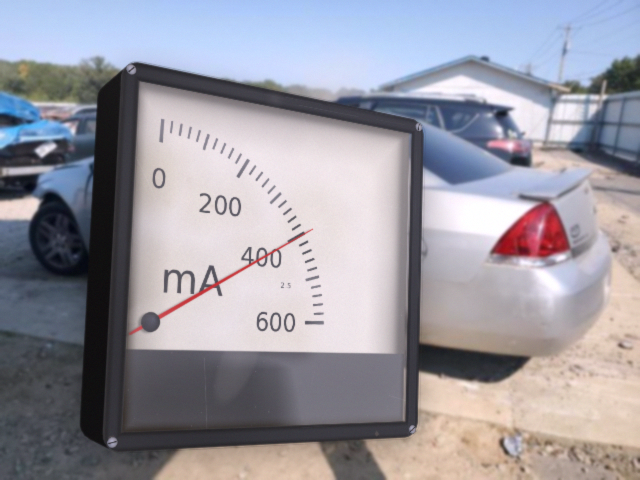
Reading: 400 mA
